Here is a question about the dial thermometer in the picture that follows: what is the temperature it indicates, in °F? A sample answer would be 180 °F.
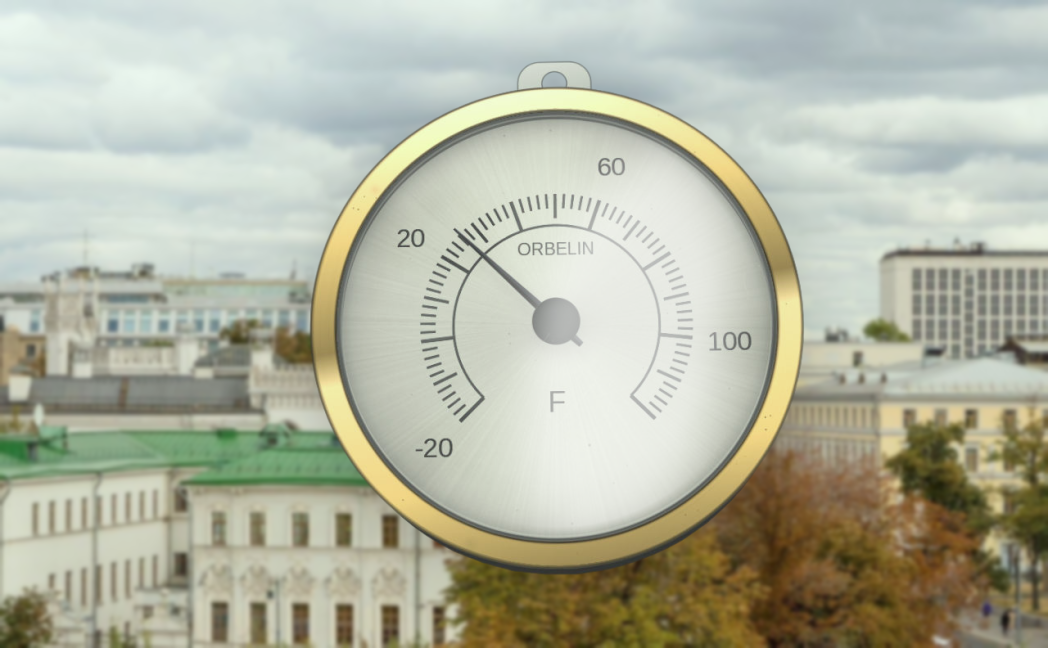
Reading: 26 °F
